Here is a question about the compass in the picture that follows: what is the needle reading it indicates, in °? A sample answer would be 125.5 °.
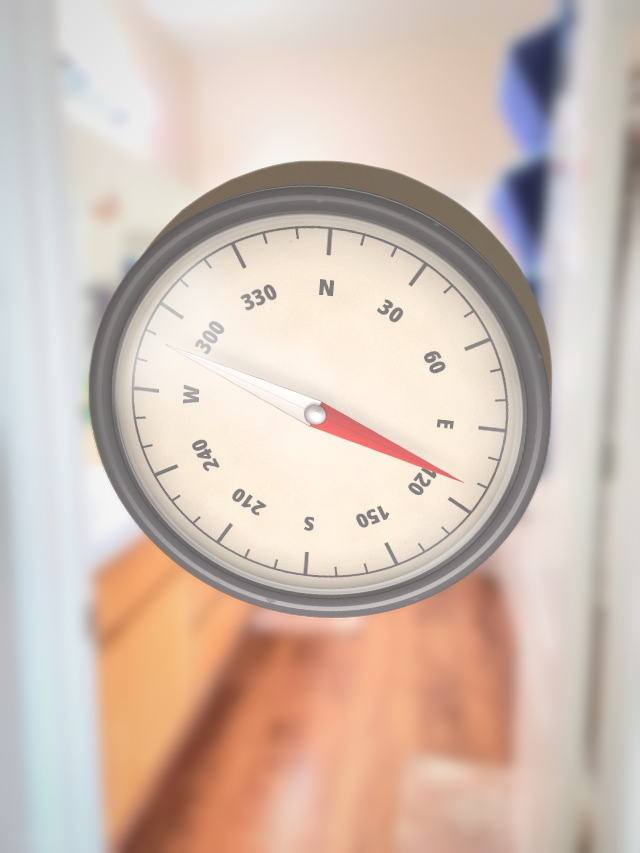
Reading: 110 °
